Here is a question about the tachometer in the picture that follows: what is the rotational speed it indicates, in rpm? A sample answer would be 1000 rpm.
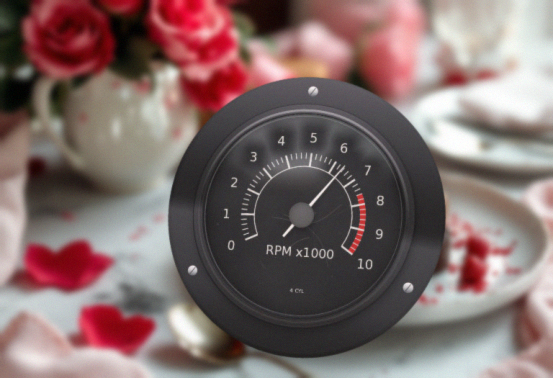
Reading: 6400 rpm
